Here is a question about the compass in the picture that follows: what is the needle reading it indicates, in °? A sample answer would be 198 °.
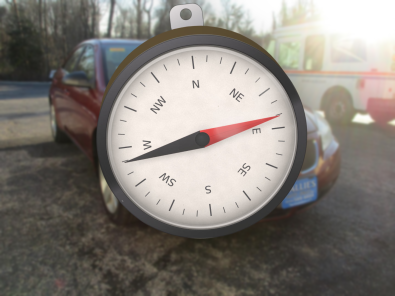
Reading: 80 °
